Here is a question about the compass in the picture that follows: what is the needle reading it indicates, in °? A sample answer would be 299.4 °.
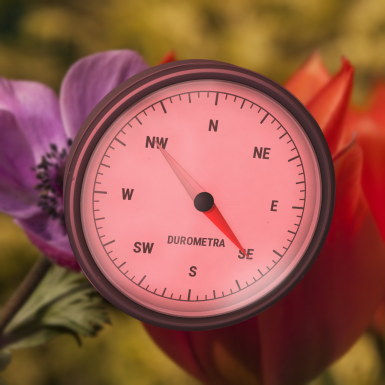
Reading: 135 °
